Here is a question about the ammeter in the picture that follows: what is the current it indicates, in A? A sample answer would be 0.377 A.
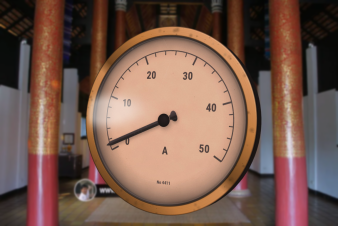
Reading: 1 A
